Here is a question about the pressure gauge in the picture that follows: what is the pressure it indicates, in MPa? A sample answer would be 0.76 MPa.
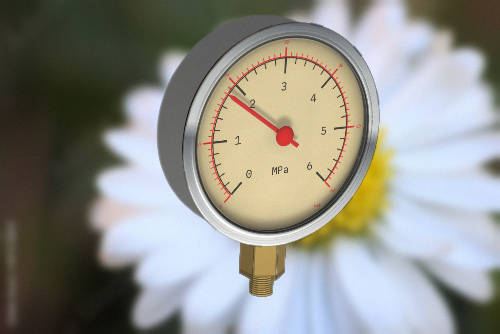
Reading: 1.8 MPa
